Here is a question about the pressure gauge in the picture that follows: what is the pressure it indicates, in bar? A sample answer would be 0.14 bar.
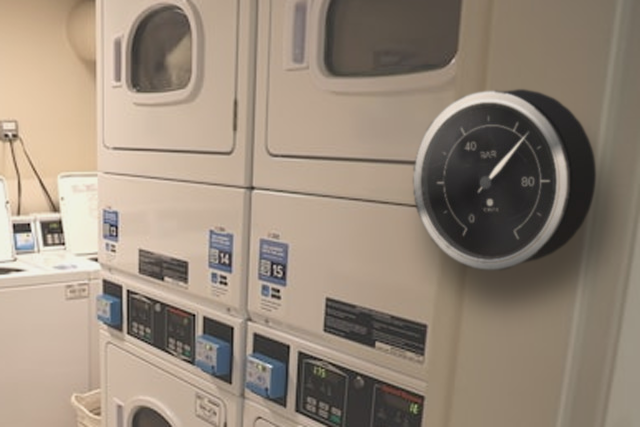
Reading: 65 bar
